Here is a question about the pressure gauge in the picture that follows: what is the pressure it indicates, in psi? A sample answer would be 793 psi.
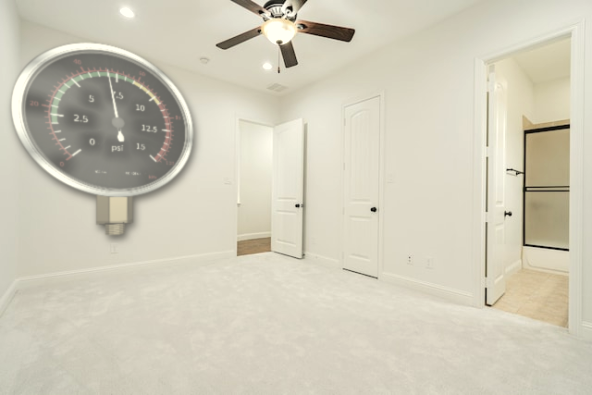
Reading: 7 psi
